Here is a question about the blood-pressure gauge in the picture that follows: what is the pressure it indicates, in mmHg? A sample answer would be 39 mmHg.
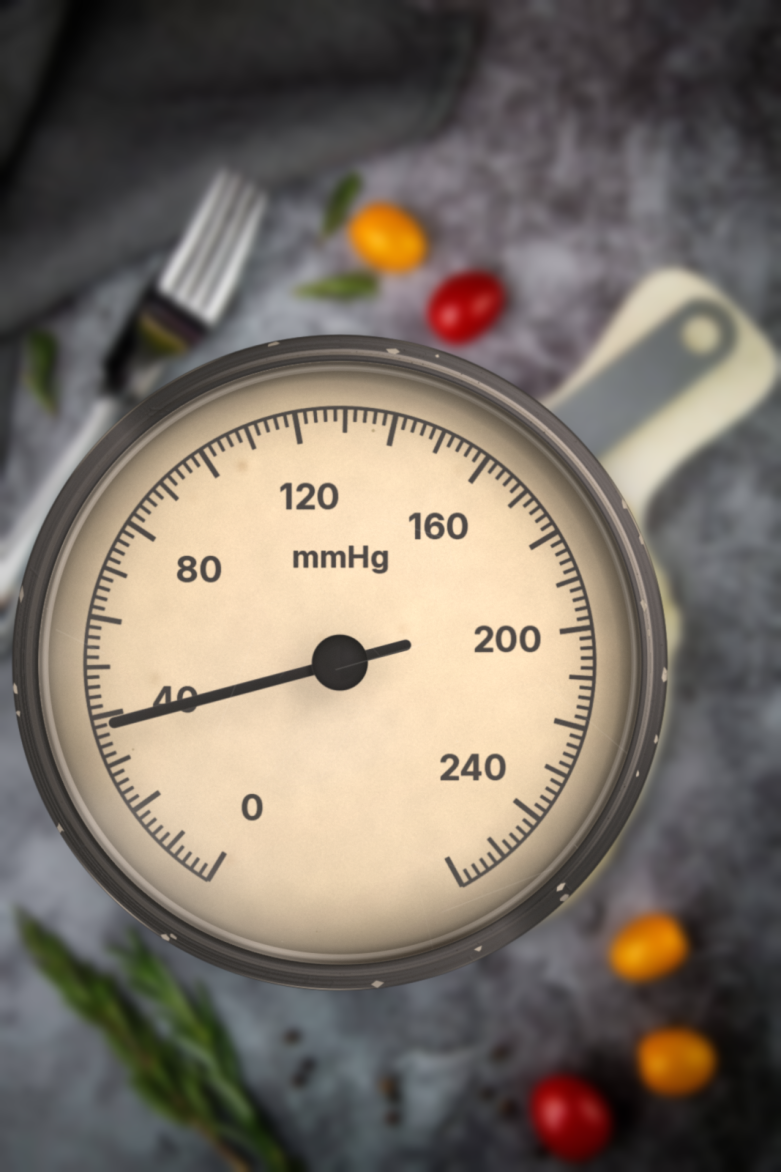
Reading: 38 mmHg
